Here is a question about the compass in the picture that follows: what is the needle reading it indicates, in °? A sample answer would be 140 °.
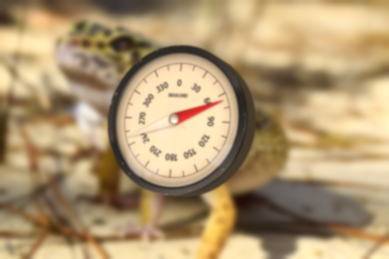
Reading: 67.5 °
